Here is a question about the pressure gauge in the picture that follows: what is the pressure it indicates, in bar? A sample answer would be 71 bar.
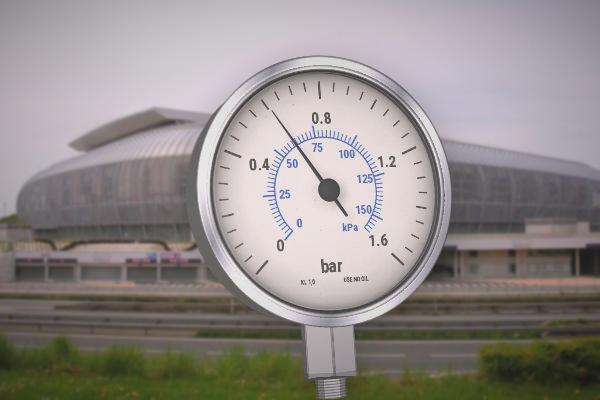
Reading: 0.6 bar
